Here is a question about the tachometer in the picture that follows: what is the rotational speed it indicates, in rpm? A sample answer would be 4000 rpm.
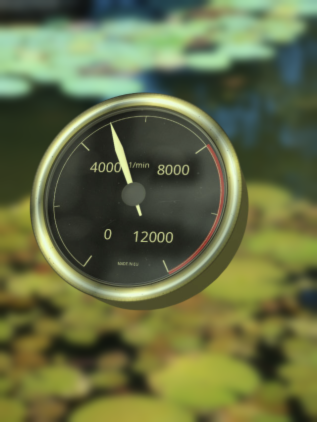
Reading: 5000 rpm
